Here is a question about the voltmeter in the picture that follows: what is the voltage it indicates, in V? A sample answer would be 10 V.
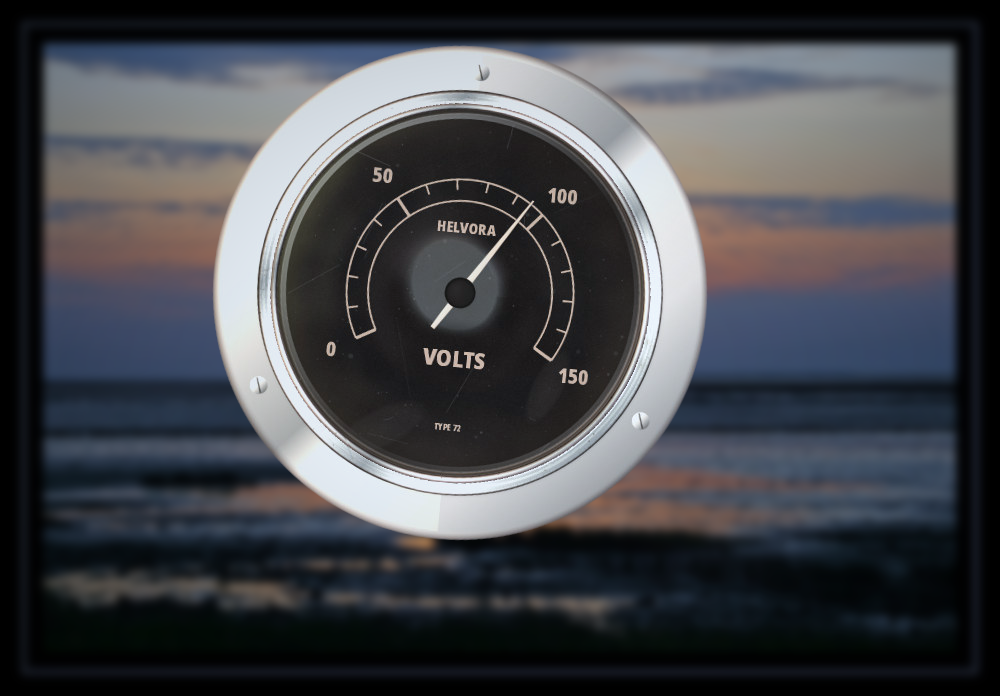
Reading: 95 V
